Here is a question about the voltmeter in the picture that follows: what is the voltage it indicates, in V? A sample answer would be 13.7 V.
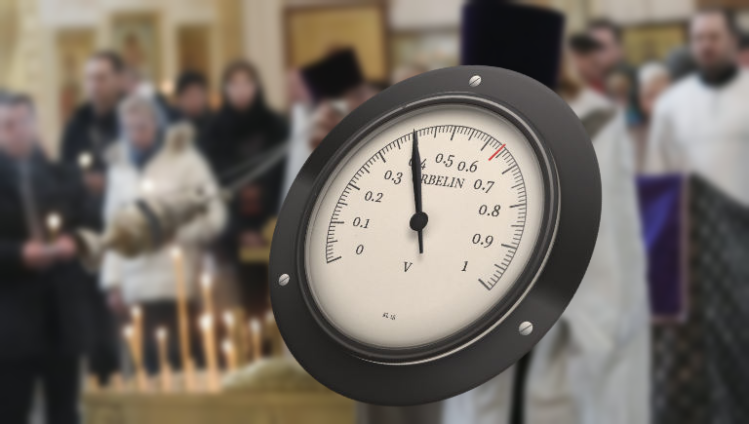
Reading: 0.4 V
